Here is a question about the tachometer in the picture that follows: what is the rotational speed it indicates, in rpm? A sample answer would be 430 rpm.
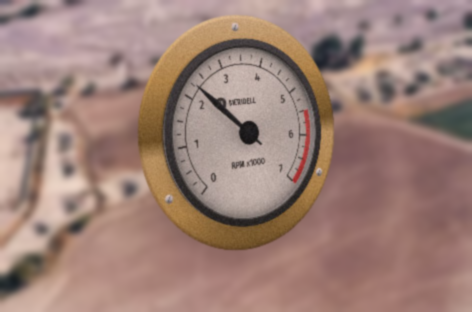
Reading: 2250 rpm
